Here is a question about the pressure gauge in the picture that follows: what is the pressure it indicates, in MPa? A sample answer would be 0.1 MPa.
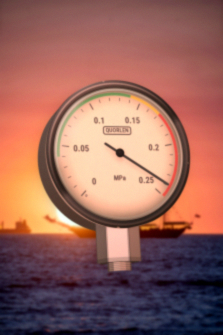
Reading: 0.24 MPa
